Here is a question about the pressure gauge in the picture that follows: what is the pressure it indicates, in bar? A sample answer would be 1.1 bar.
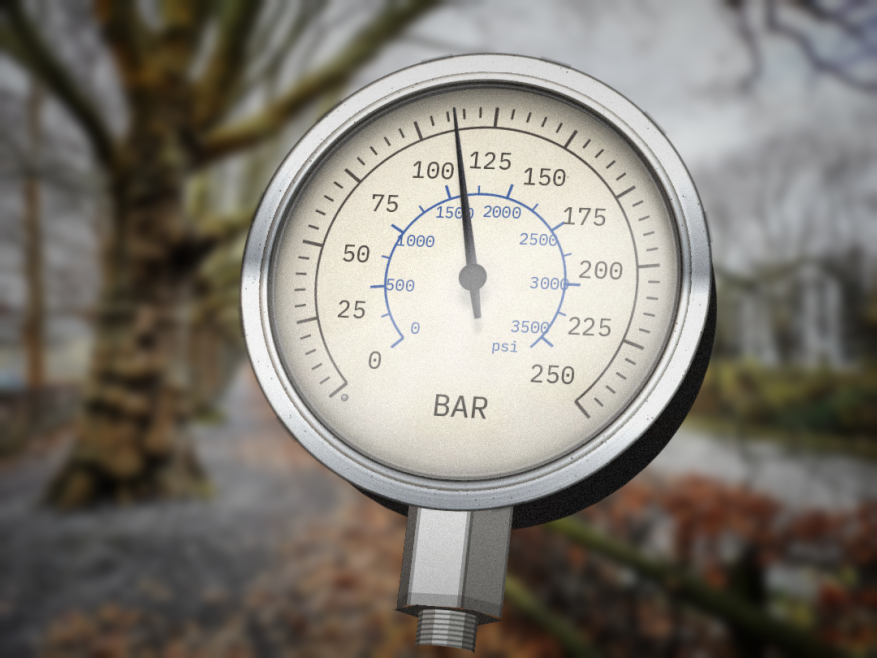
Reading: 112.5 bar
